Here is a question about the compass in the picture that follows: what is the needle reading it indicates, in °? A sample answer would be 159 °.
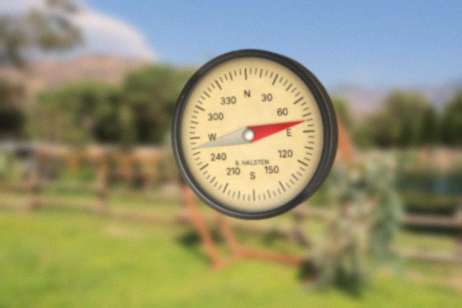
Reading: 80 °
